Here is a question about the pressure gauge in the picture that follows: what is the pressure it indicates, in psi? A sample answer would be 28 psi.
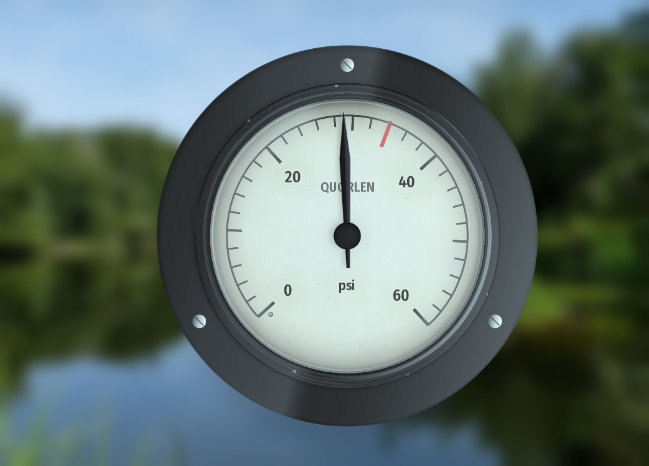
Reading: 29 psi
